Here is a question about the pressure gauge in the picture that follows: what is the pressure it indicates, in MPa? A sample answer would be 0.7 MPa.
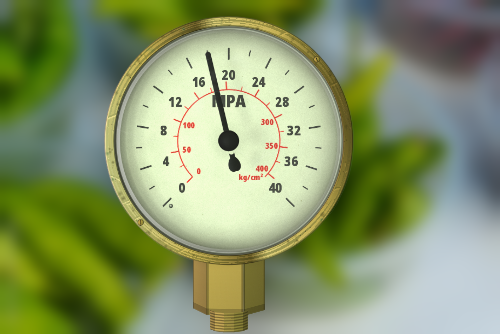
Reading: 18 MPa
